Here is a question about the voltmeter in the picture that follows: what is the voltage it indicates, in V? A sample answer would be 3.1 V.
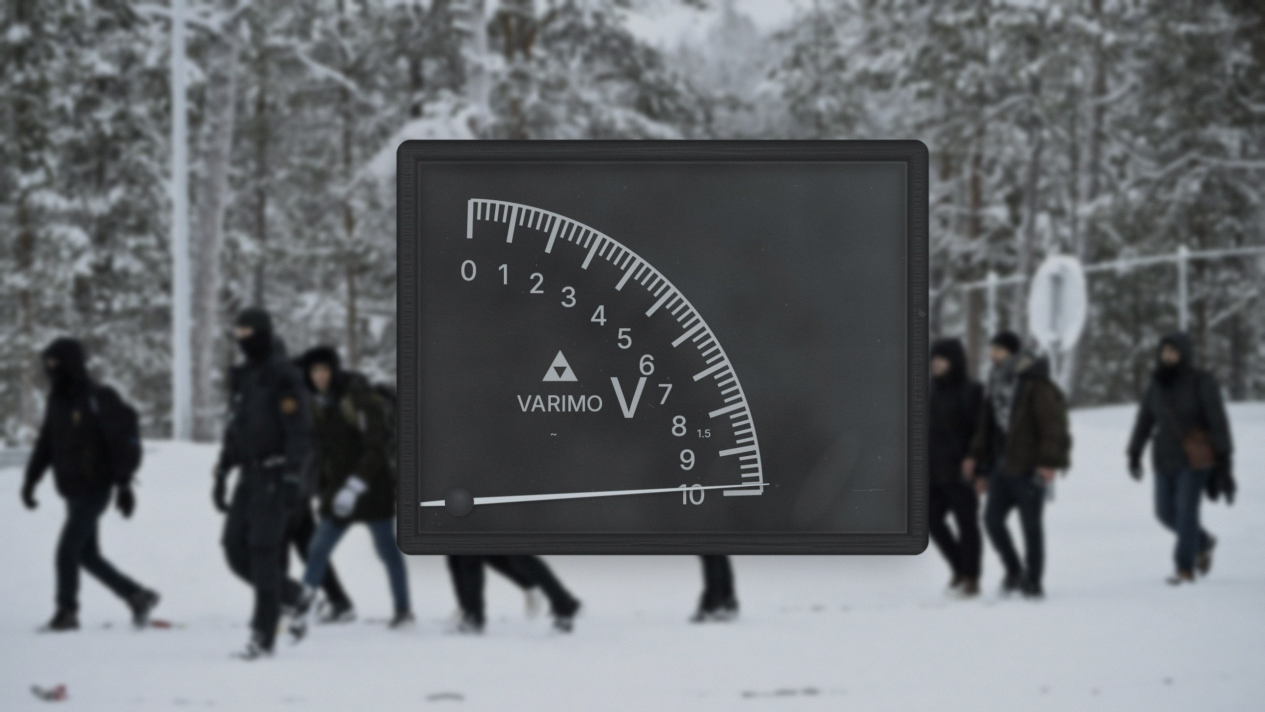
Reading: 9.8 V
